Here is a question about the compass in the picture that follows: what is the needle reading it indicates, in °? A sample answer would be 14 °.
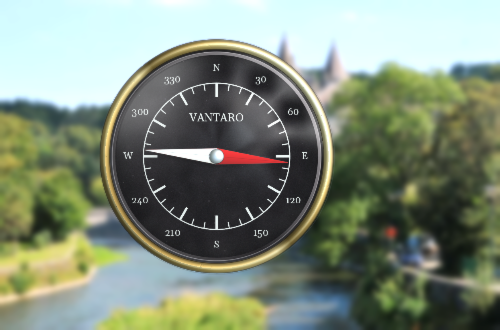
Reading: 95 °
